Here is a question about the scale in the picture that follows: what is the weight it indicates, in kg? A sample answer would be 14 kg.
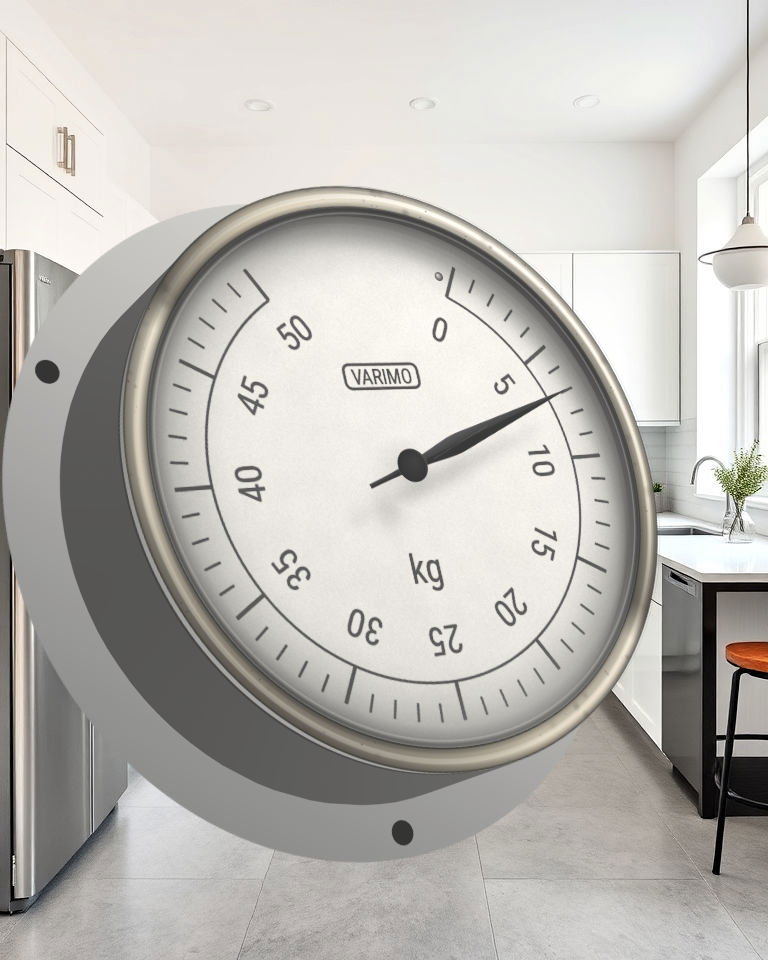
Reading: 7 kg
